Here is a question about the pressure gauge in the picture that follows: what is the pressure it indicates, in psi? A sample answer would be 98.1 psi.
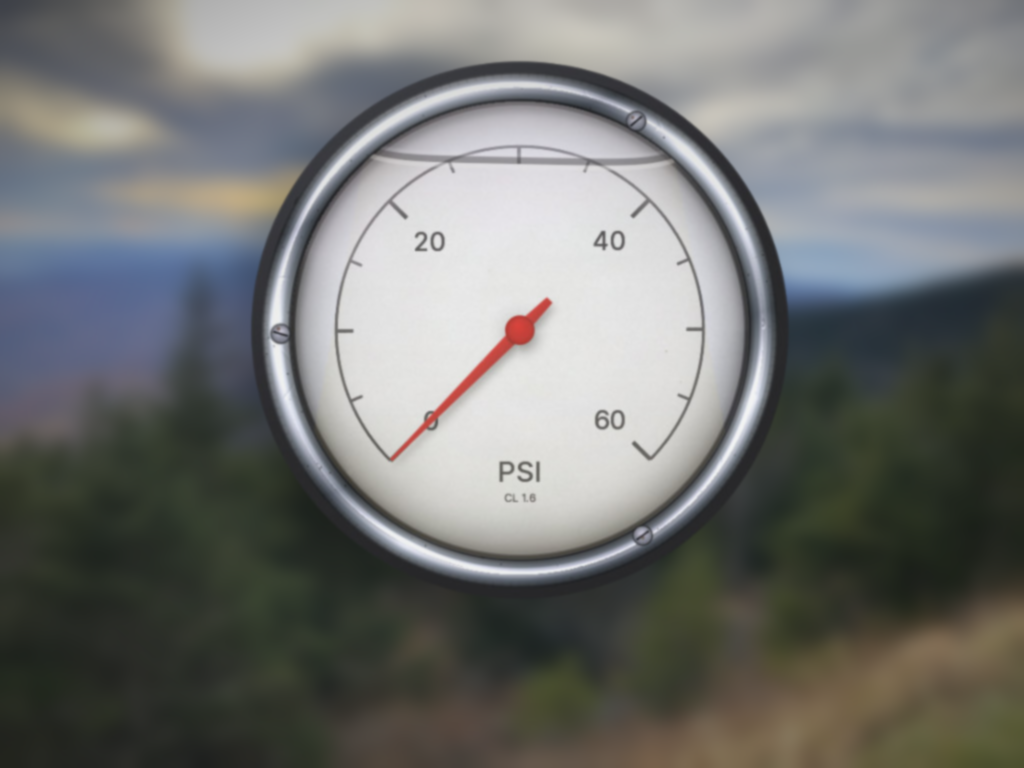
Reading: 0 psi
